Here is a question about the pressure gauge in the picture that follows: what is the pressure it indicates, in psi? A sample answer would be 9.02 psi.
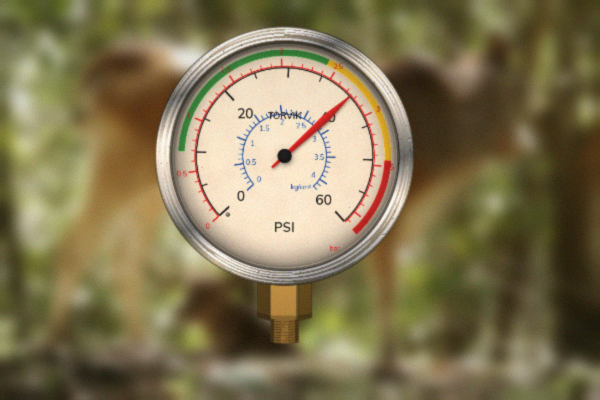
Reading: 40 psi
